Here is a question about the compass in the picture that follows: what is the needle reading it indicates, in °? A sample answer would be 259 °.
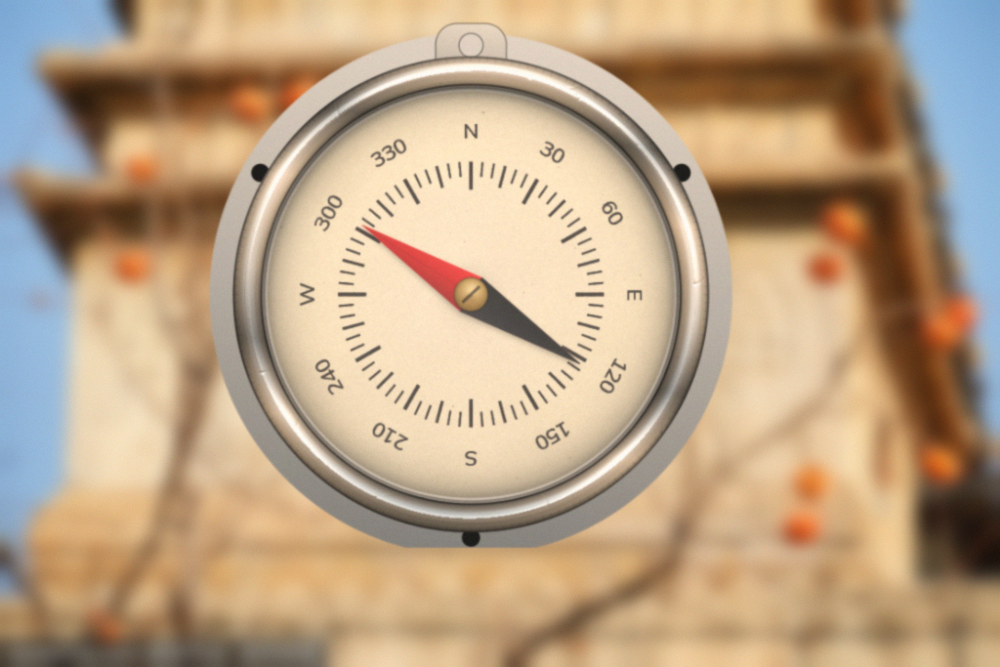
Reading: 302.5 °
